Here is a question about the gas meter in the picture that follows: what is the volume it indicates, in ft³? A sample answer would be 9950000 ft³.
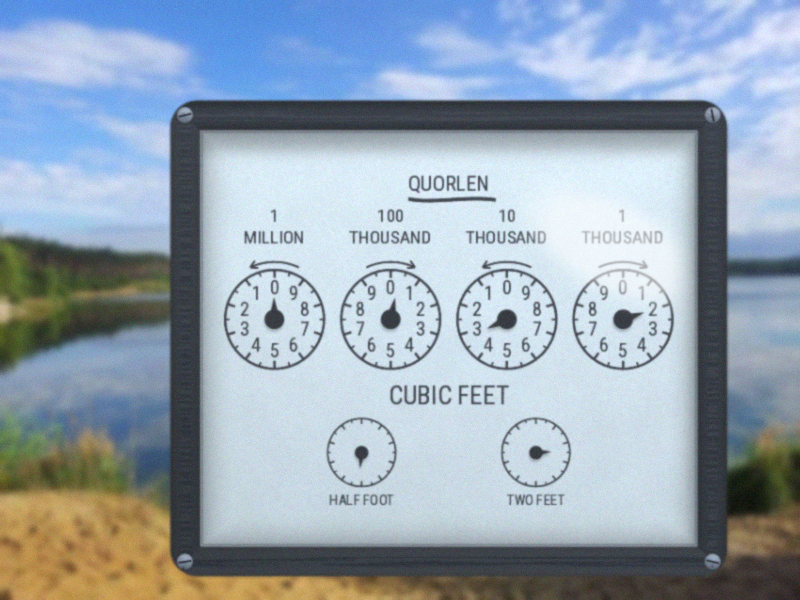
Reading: 3200 ft³
